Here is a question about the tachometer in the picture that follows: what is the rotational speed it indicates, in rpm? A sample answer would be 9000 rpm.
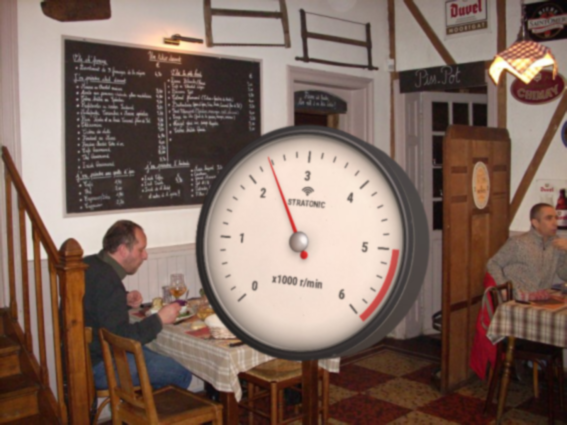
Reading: 2400 rpm
